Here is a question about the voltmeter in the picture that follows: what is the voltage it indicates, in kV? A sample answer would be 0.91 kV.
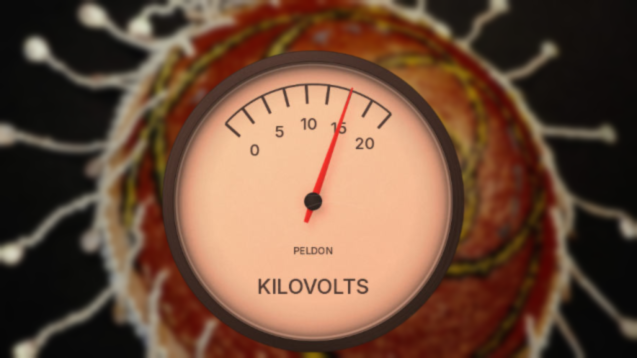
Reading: 15 kV
